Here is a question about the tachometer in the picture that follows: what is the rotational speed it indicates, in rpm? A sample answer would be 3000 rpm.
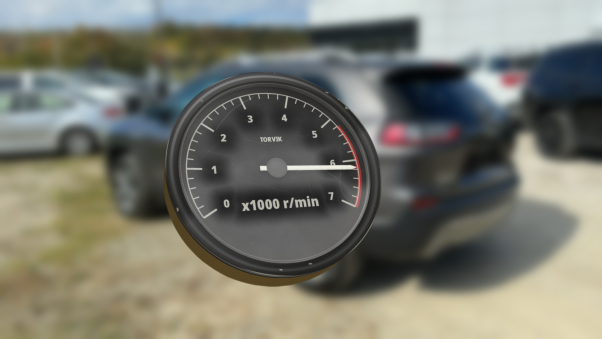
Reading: 6200 rpm
